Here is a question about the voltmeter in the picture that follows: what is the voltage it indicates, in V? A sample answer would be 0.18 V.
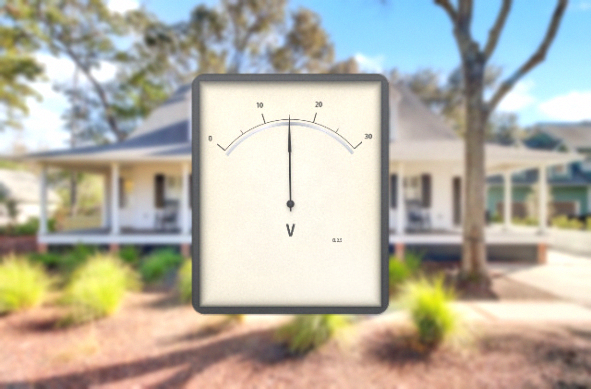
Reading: 15 V
